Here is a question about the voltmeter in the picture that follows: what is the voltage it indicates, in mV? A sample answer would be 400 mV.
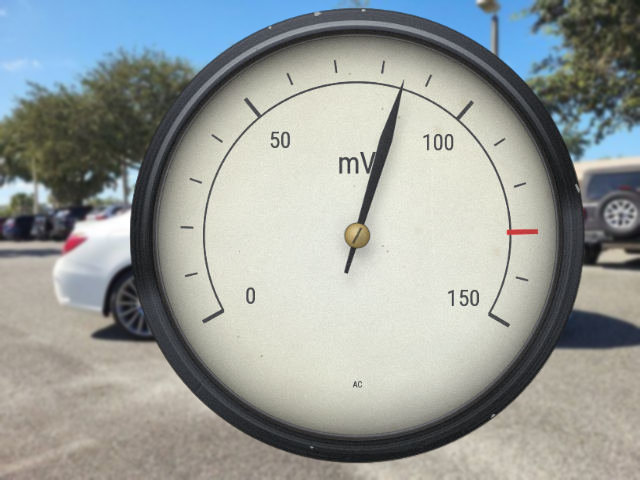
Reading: 85 mV
